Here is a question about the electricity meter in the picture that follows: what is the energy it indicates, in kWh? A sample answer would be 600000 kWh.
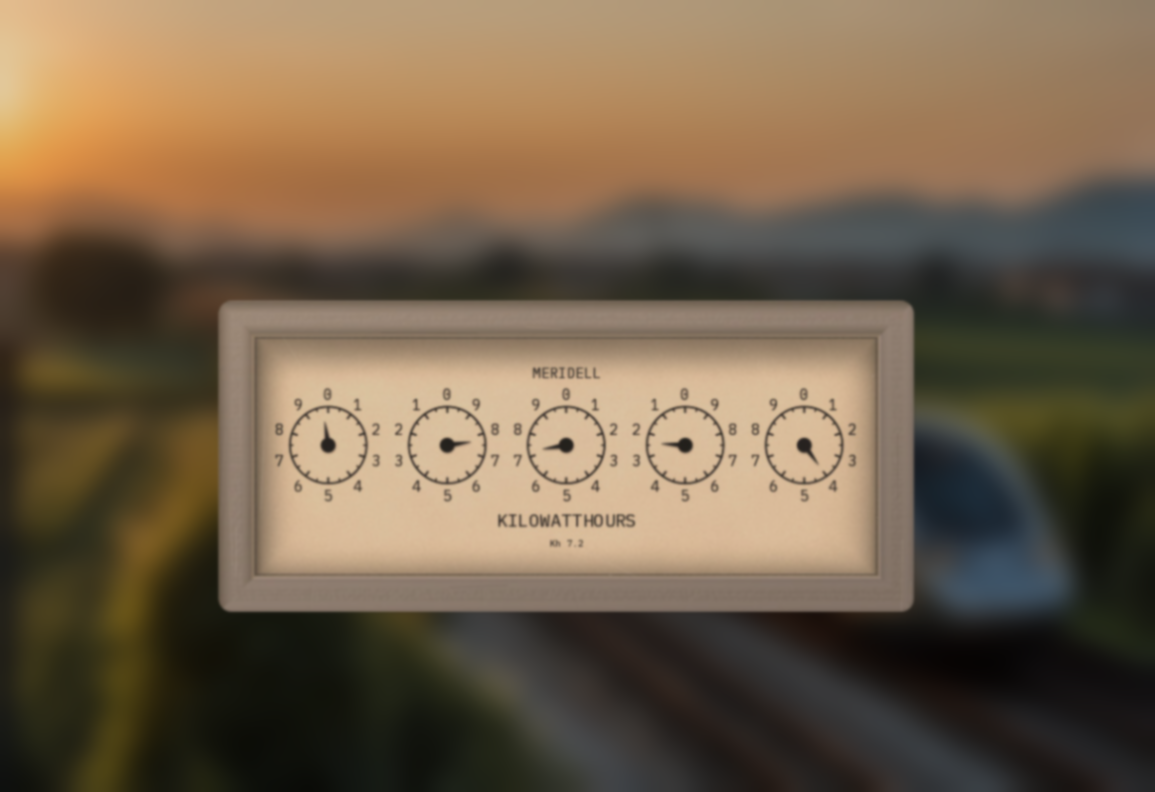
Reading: 97724 kWh
